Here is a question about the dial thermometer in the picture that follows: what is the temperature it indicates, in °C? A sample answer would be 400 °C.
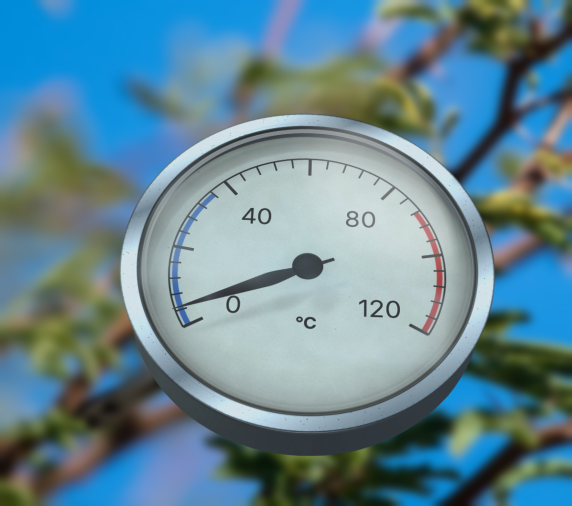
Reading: 4 °C
